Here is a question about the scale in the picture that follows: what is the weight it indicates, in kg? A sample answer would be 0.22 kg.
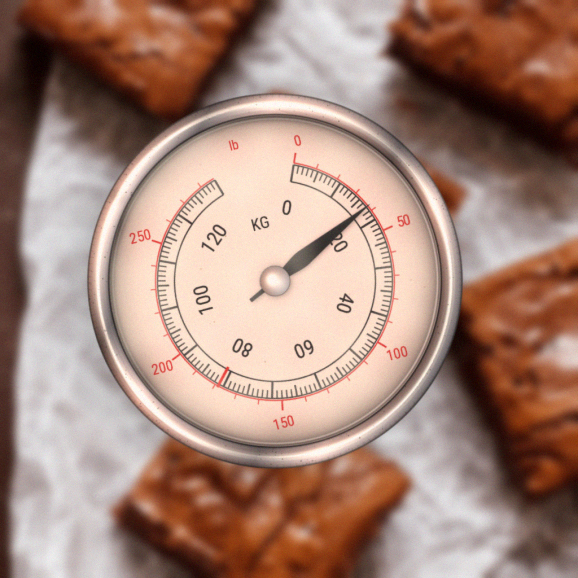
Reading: 17 kg
